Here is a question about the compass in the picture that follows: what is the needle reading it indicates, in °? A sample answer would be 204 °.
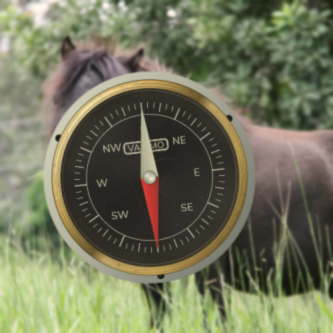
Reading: 180 °
